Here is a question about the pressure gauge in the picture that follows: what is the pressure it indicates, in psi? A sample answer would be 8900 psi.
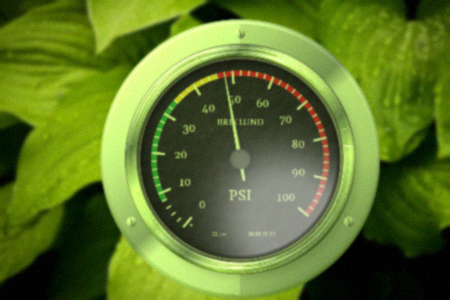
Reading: 48 psi
